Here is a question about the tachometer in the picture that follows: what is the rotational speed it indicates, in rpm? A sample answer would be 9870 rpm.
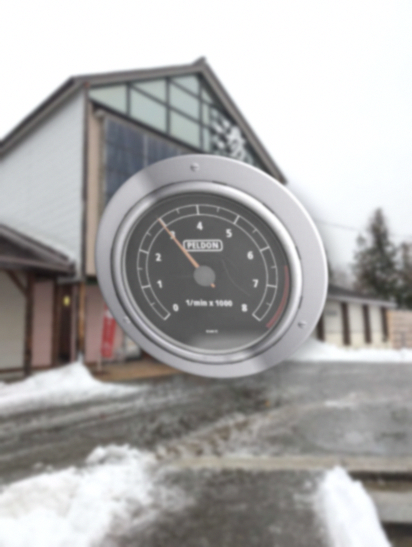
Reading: 3000 rpm
